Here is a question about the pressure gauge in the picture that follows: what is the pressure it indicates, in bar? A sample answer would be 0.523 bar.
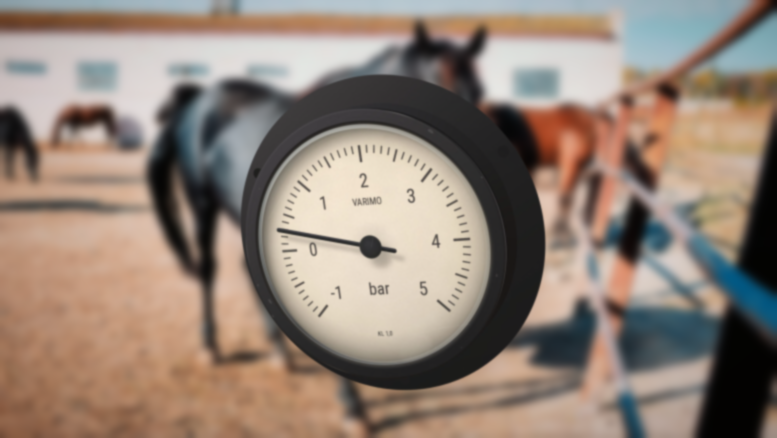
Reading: 0.3 bar
